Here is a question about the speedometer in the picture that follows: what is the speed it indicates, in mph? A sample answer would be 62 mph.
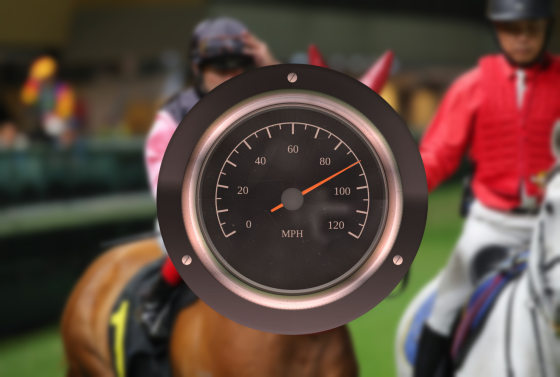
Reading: 90 mph
